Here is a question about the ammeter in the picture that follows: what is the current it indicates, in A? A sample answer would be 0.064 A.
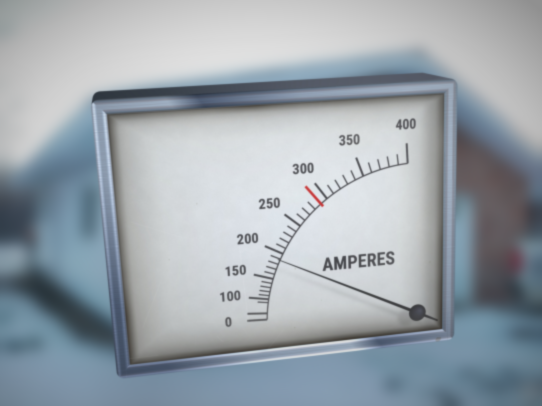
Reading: 190 A
